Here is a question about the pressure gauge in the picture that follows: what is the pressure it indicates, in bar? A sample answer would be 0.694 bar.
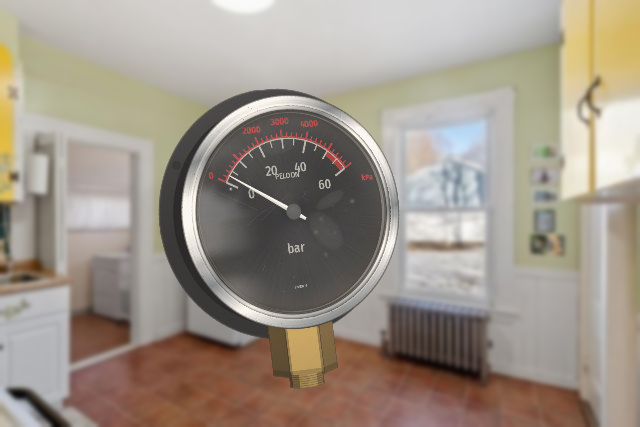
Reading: 2.5 bar
